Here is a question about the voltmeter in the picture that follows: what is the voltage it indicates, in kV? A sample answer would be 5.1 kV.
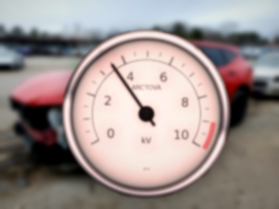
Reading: 3.5 kV
